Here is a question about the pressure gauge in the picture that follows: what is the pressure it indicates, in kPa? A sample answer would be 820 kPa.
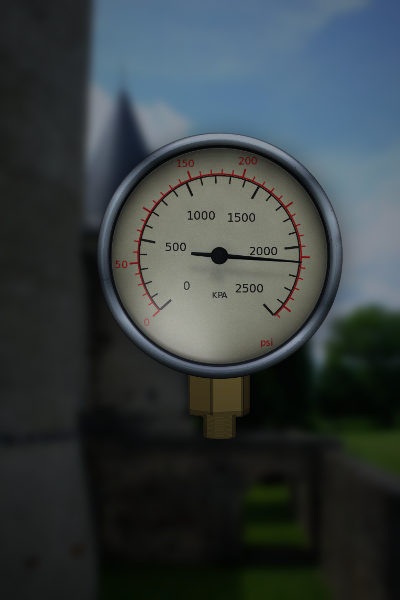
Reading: 2100 kPa
